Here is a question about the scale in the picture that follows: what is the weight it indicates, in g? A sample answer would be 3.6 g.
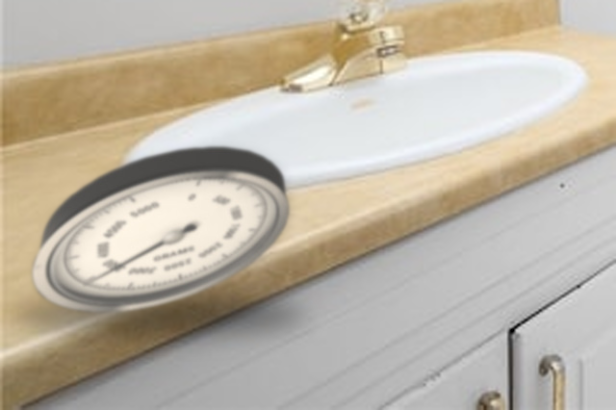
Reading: 3500 g
